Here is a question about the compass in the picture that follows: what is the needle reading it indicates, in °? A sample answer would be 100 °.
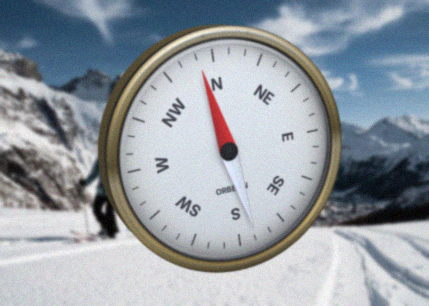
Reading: 350 °
